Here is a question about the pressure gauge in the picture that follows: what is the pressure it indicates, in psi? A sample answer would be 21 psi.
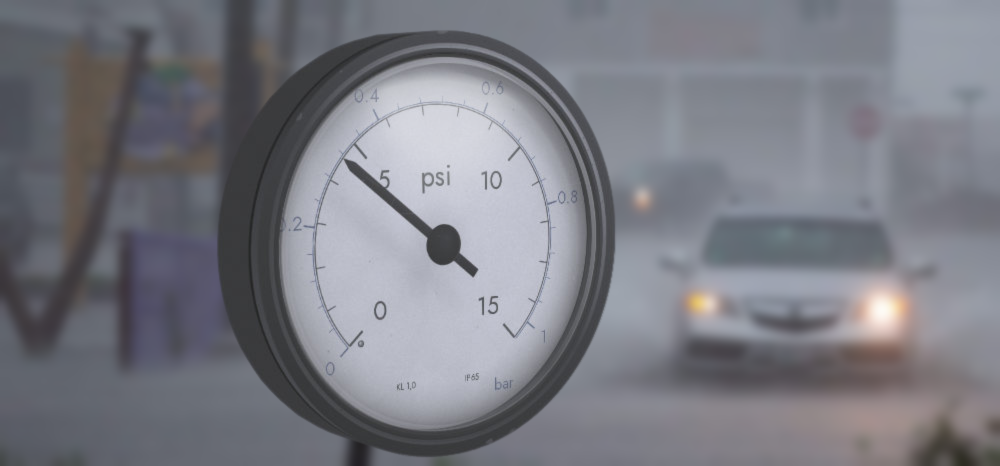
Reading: 4.5 psi
